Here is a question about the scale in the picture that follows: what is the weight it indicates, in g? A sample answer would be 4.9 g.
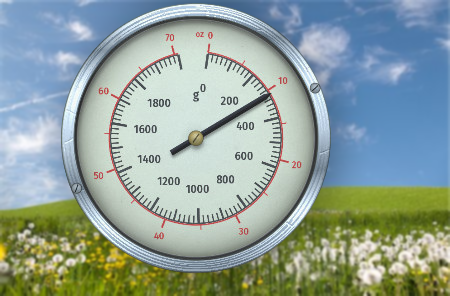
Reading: 300 g
